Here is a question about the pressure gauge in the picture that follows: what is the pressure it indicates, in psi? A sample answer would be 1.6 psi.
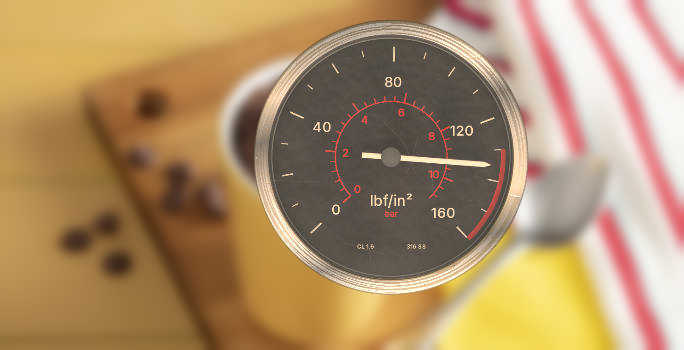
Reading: 135 psi
